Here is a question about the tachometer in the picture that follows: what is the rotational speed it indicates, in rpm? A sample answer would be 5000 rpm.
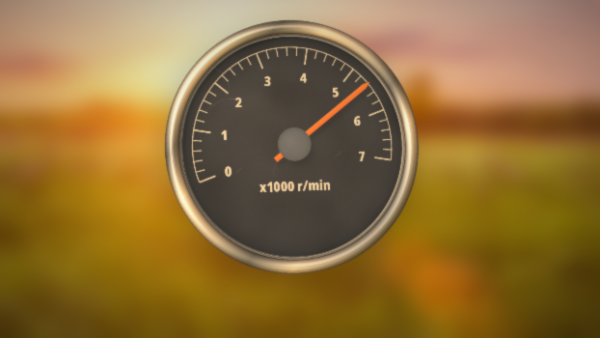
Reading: 5400 rpm
